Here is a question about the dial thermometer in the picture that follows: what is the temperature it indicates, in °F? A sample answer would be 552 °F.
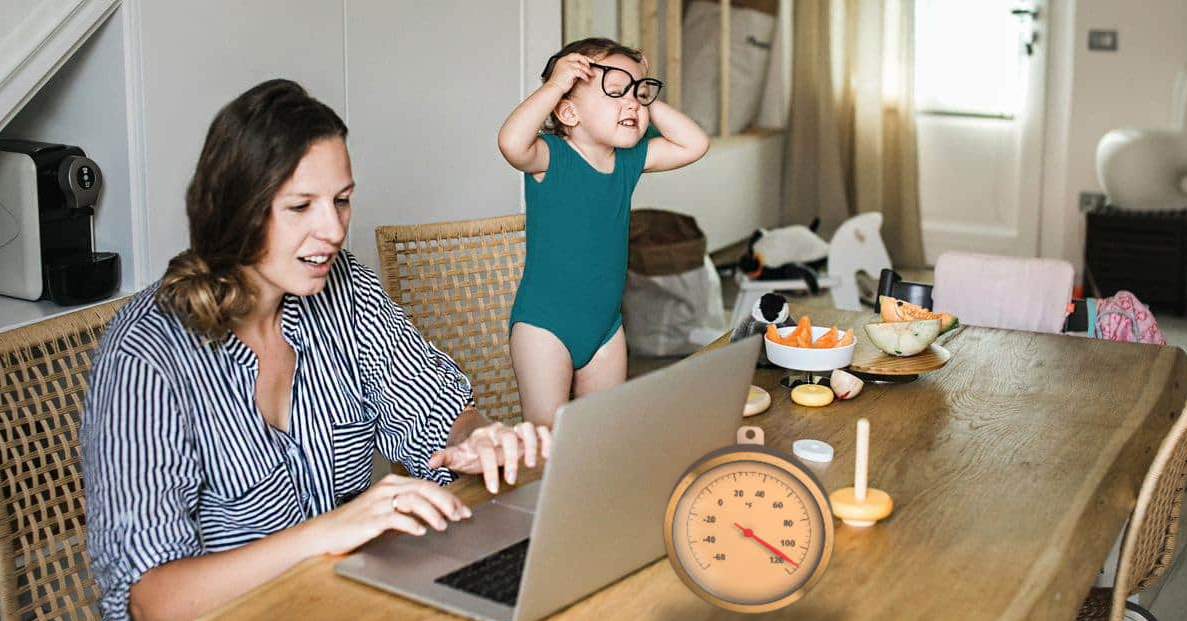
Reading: 112 °F
